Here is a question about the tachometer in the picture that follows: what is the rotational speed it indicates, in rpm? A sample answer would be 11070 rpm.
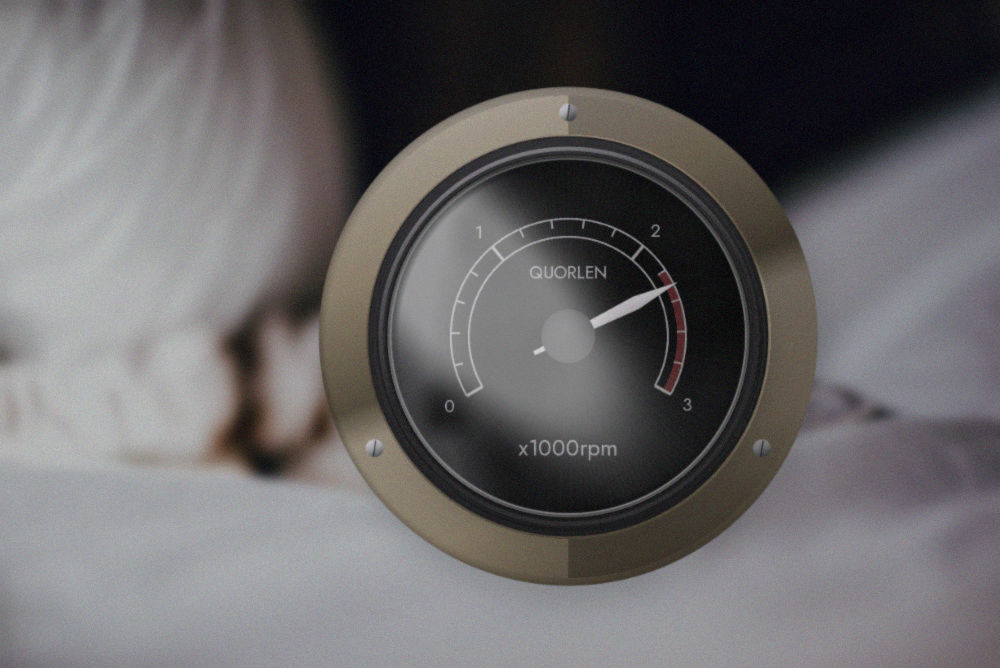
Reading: 2300 rpm
